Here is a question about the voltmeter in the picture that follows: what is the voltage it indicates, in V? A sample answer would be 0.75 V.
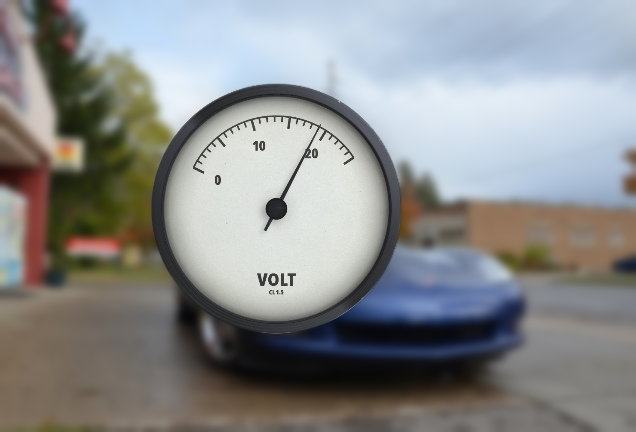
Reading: 19 V
